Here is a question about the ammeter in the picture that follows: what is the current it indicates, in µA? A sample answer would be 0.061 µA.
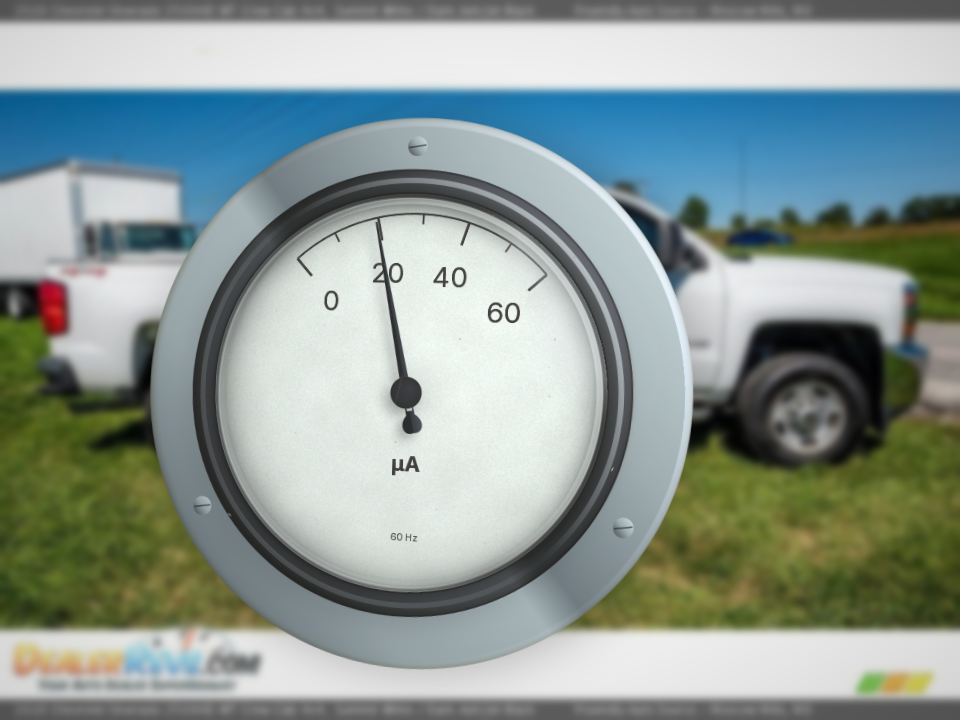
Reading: 20 µA
